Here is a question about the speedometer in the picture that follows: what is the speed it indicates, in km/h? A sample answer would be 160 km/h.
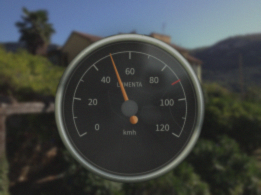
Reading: 50 km/h
